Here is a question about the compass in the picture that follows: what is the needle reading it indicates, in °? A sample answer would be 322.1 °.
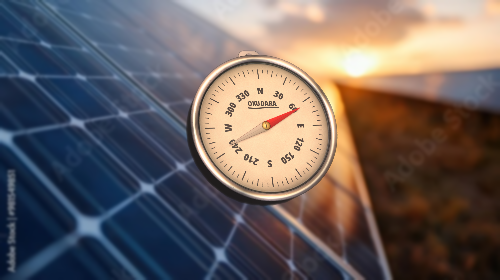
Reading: 65 °
